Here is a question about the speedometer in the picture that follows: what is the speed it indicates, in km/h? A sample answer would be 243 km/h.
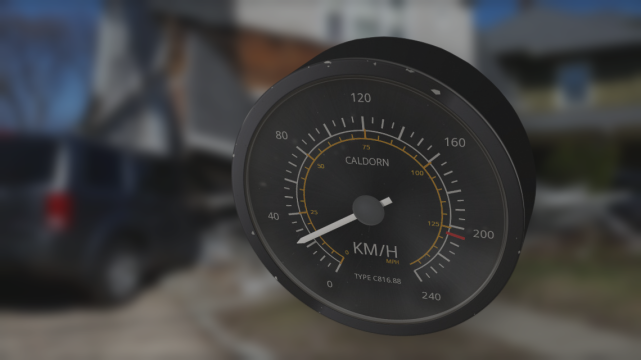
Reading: 25 km/h
